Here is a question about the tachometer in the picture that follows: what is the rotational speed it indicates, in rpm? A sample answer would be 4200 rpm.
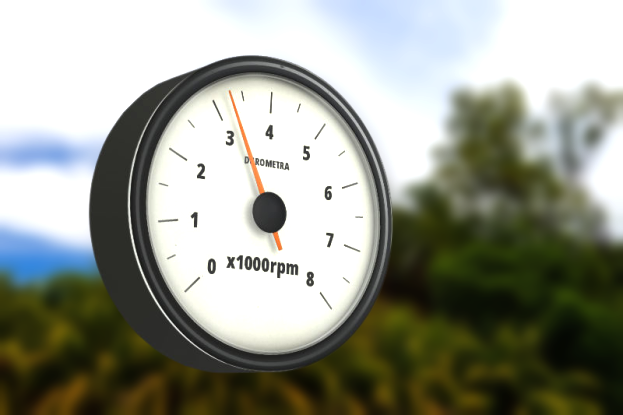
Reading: 3250 rpm
